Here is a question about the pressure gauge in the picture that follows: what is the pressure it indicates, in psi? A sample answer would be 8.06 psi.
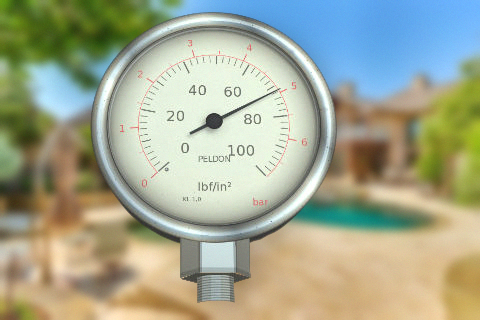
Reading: 72 psi
